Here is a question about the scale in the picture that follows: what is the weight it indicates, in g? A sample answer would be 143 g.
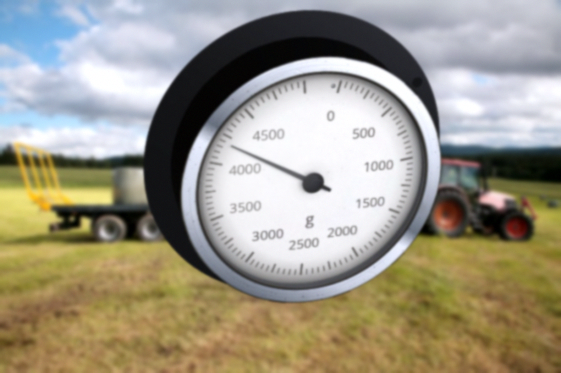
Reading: 4200 g
